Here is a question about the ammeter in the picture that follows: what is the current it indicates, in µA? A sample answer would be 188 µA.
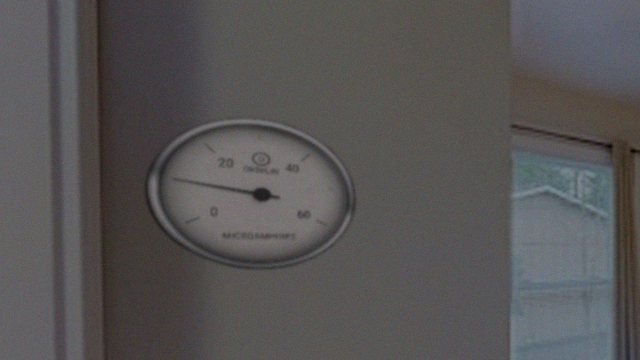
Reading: 10 µA
